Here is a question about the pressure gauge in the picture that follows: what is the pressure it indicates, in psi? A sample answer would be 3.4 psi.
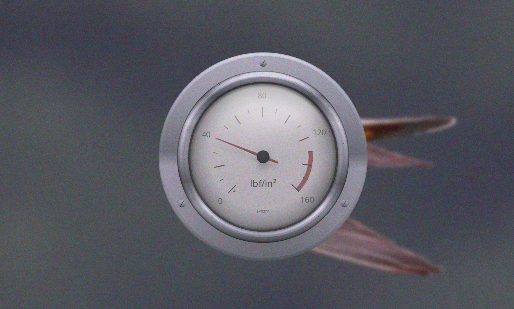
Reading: 40 psi
